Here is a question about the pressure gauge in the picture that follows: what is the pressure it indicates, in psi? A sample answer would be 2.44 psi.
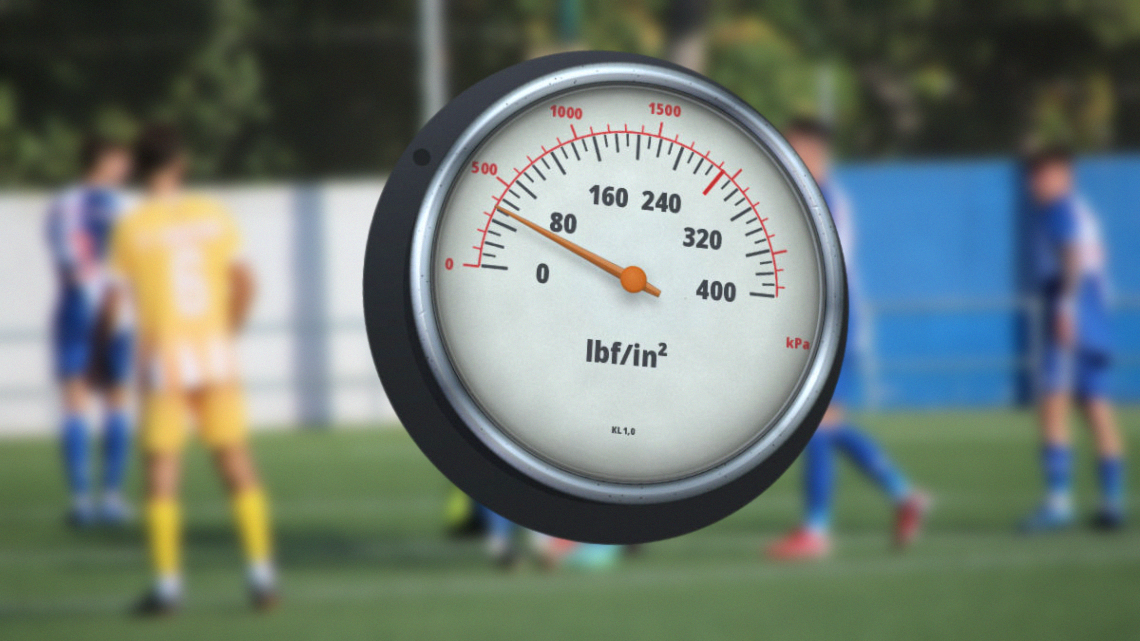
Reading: 50 psi
